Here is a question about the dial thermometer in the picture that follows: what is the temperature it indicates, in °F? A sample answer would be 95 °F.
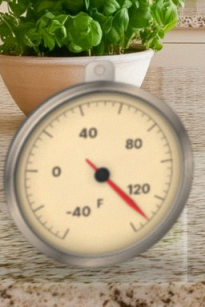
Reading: 132 °F
